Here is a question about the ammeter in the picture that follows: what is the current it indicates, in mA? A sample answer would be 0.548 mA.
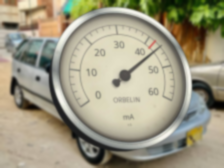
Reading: 44 mA
